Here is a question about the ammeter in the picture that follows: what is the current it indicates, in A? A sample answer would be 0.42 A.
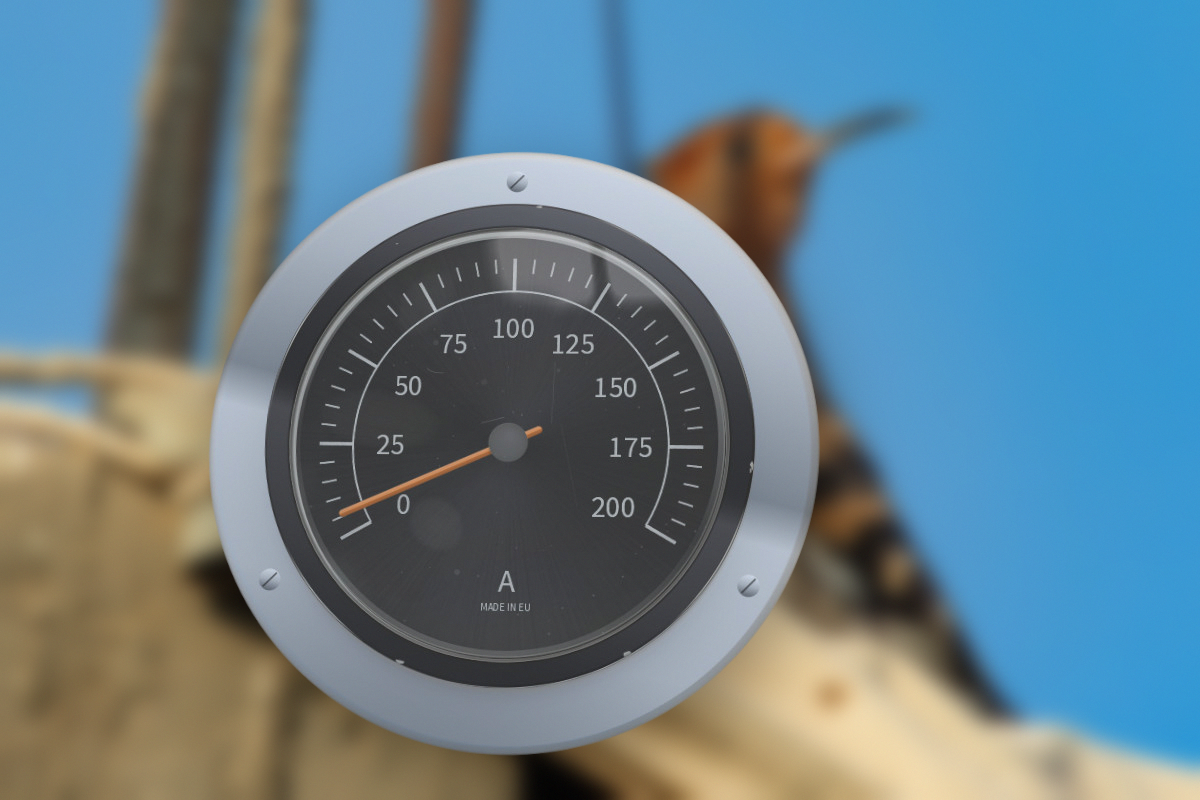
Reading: 5 A
